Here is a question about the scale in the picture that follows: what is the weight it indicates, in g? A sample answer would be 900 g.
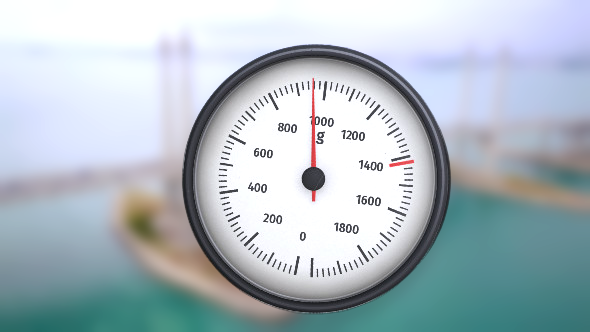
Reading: 960 g
